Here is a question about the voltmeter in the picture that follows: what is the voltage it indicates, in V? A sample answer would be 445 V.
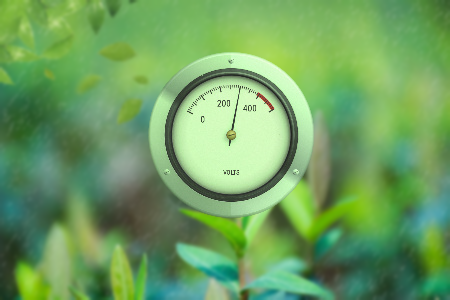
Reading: 300 V
